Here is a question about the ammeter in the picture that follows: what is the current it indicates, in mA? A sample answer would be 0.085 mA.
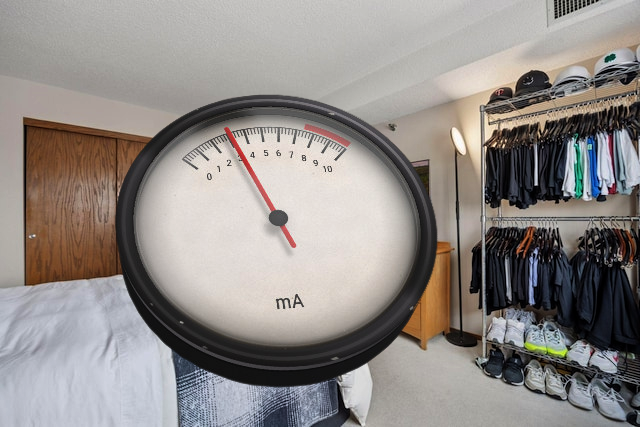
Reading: 3 mA
